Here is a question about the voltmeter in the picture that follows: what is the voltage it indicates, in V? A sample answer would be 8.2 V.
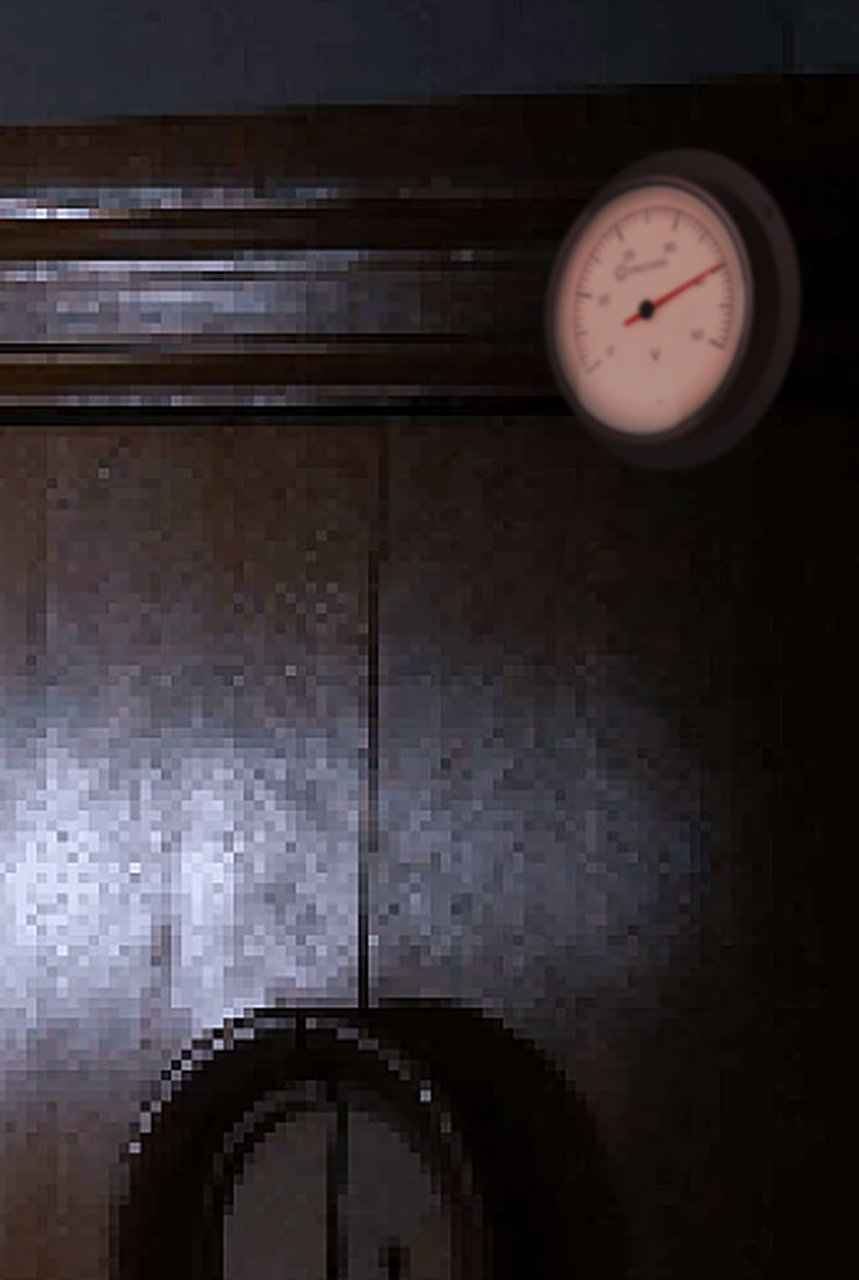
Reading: 40 V
